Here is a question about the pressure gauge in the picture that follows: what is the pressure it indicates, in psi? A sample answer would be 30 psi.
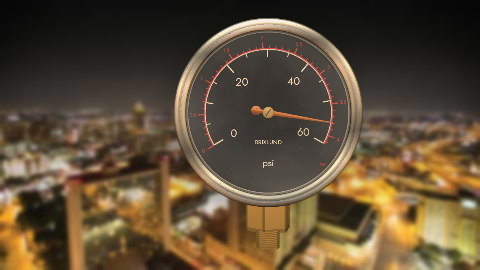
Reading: 55 psi
